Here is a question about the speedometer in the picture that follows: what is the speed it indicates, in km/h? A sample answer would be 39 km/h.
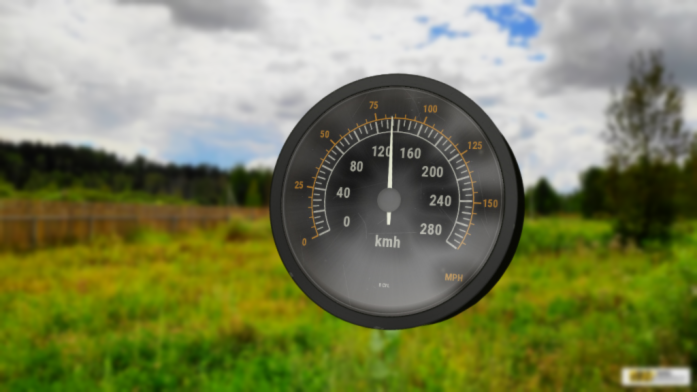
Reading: 135 km/h
